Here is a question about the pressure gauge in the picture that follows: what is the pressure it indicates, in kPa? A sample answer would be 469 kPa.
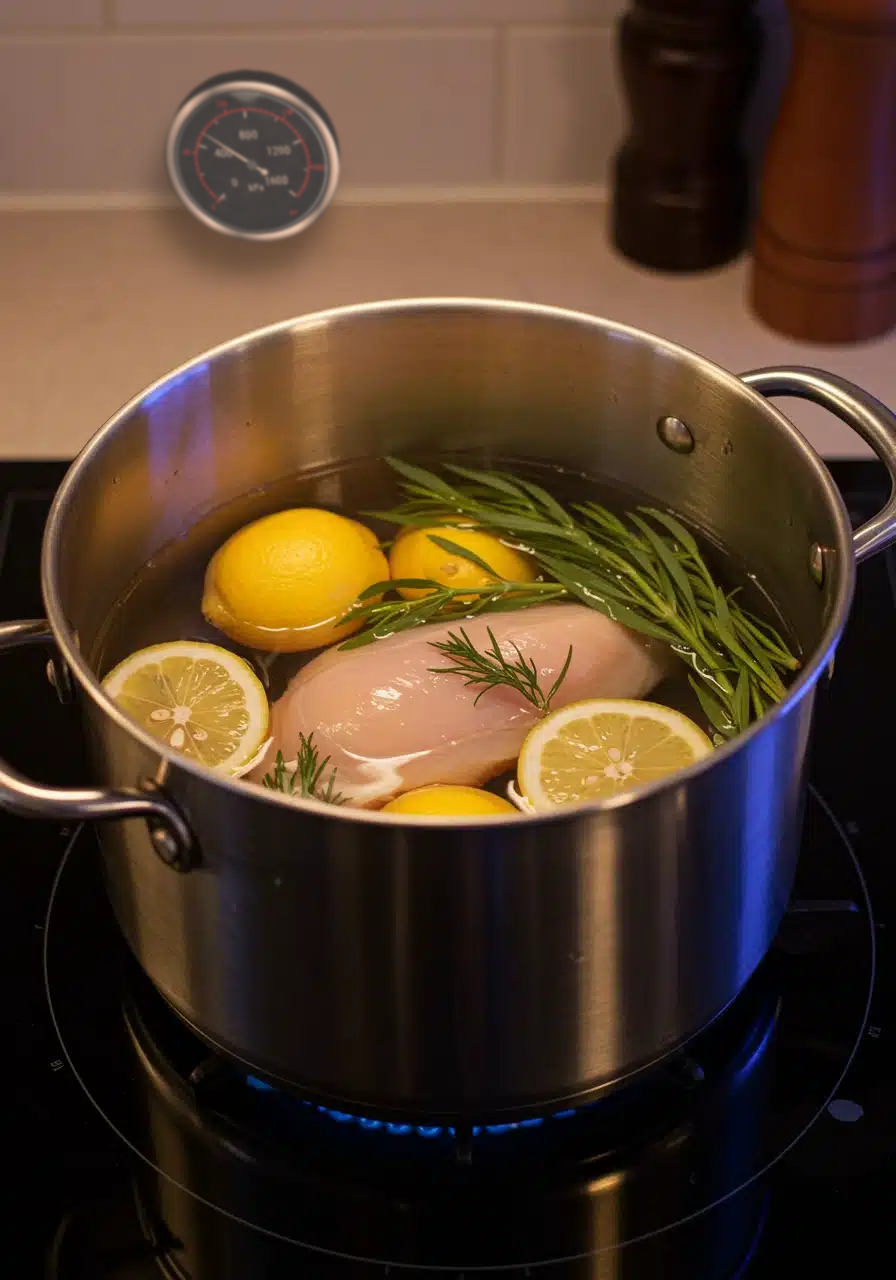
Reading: 500 kPa
